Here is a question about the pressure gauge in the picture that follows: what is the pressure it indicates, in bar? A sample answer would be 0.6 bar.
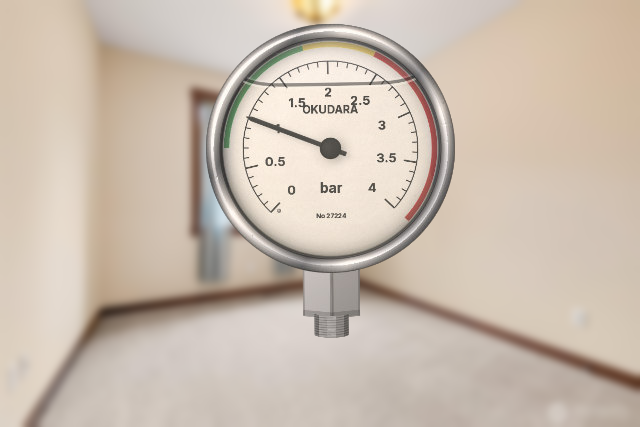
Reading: 1 bar
